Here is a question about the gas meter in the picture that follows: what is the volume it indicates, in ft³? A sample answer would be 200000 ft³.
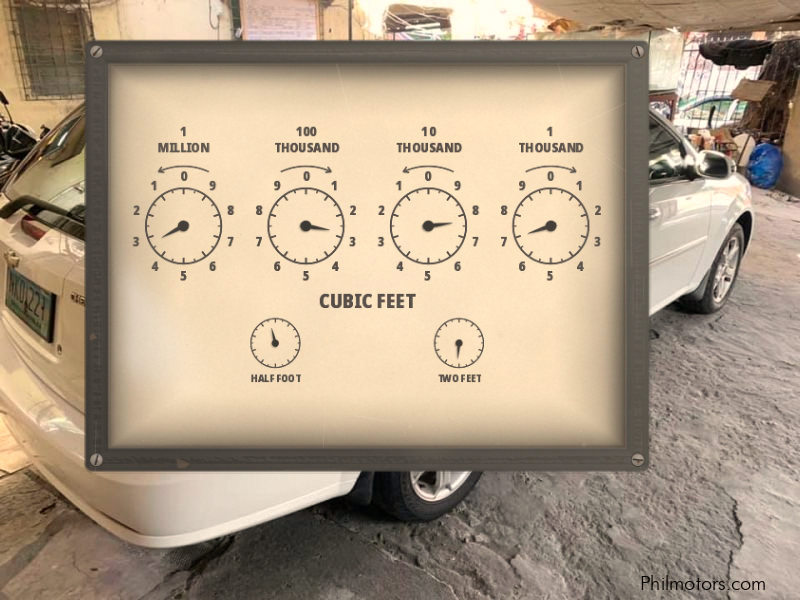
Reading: 327700 ft³
